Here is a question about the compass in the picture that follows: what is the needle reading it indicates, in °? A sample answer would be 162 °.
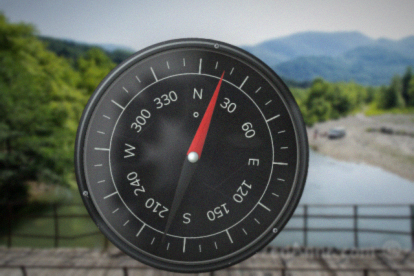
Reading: 15 °
